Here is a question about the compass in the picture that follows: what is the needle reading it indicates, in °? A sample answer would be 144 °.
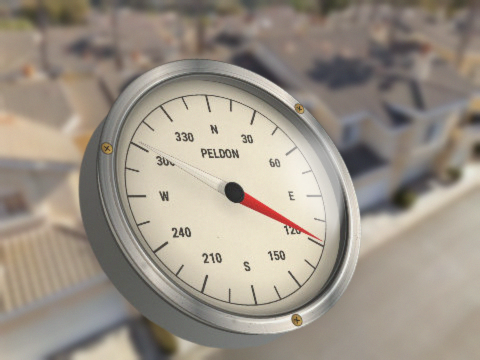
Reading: 120 °
